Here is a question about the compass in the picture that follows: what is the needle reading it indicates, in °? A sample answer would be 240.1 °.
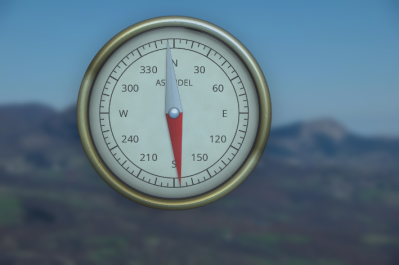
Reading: 175 °
